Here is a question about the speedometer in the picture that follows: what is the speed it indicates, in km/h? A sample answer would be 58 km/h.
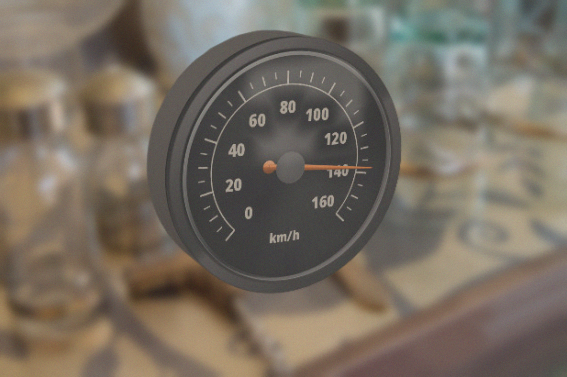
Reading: 137.5 km/h
